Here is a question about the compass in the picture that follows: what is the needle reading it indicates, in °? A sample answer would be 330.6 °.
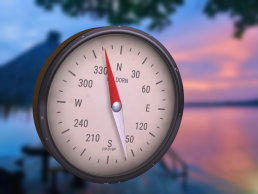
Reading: 340 °
